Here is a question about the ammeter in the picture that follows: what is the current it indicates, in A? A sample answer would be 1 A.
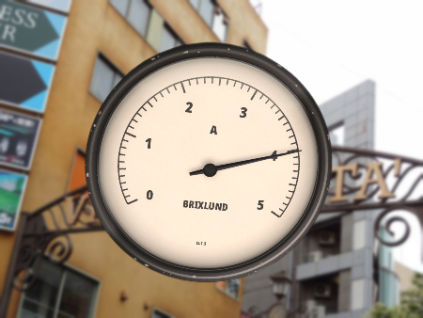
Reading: 4 A
